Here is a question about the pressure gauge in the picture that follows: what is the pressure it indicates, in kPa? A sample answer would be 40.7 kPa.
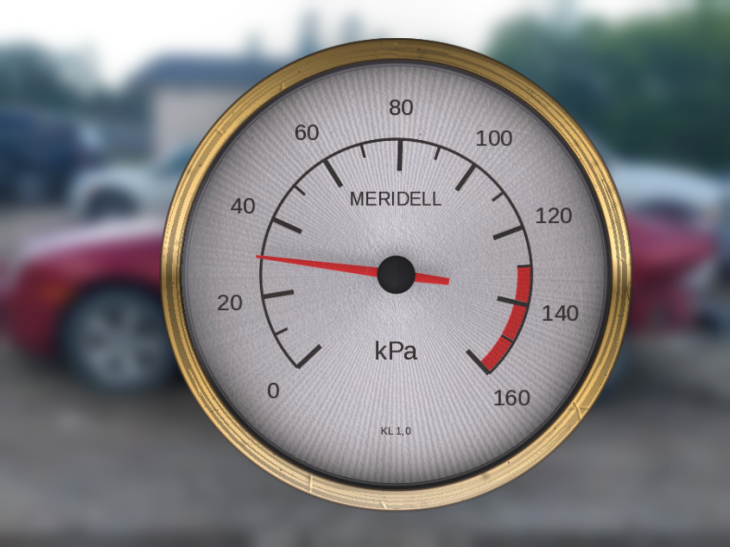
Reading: 30 kPa
